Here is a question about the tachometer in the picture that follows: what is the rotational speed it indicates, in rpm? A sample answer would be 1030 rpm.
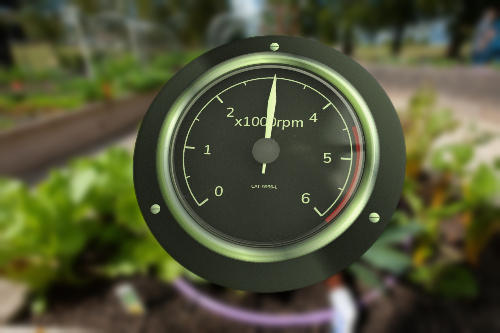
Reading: 3000 rpm
